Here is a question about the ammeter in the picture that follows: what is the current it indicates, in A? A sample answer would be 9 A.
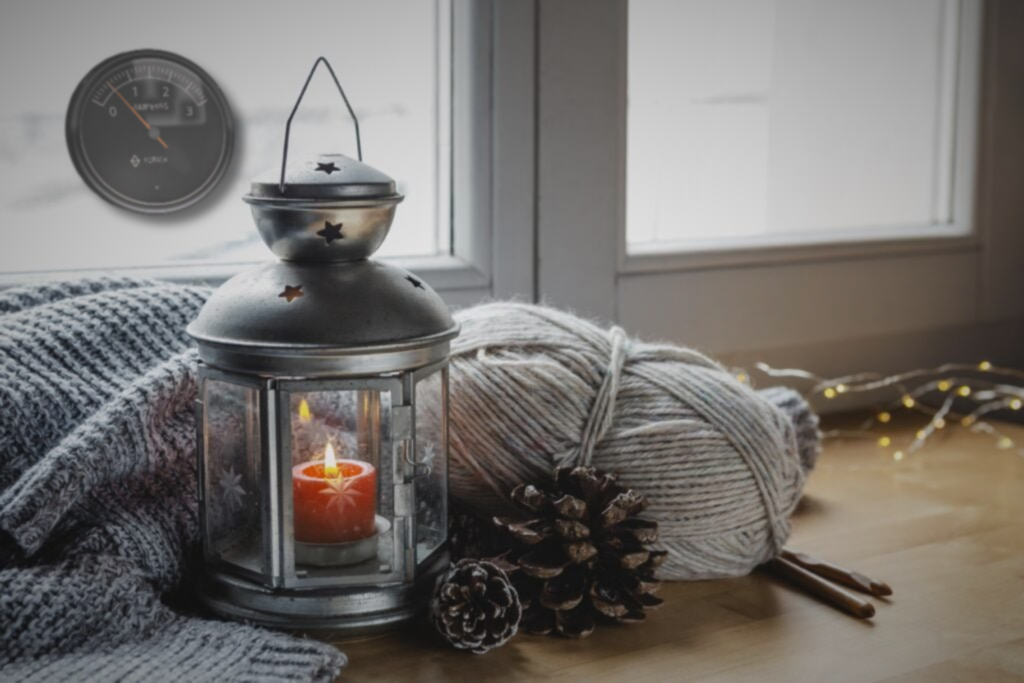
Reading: 0.5 A
